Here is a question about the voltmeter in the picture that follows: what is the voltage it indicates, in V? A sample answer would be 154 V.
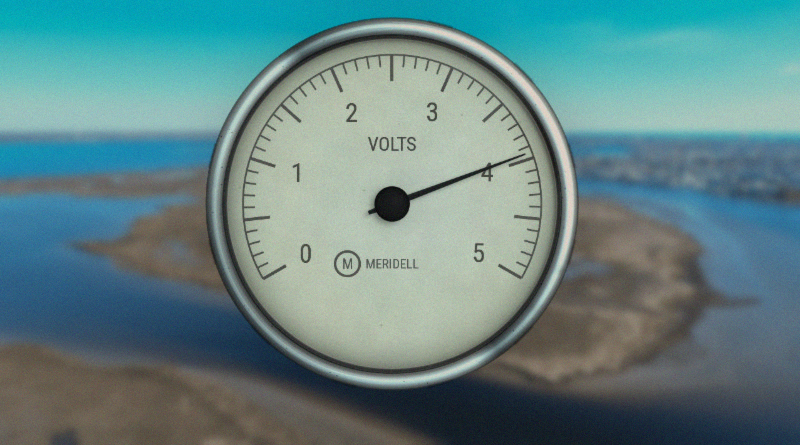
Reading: 3.95 V
